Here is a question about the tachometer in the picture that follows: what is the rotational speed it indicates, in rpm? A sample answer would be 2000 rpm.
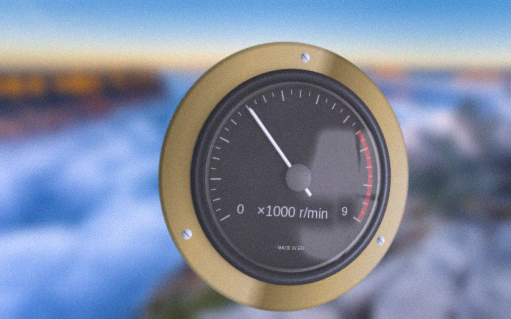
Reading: 3000 rpm
